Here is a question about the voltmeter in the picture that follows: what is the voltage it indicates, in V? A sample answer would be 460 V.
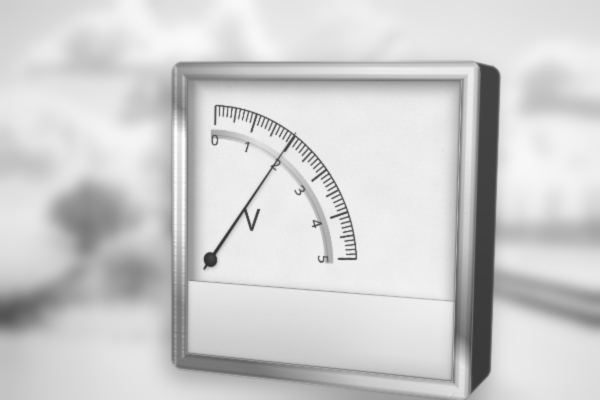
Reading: 2 V
